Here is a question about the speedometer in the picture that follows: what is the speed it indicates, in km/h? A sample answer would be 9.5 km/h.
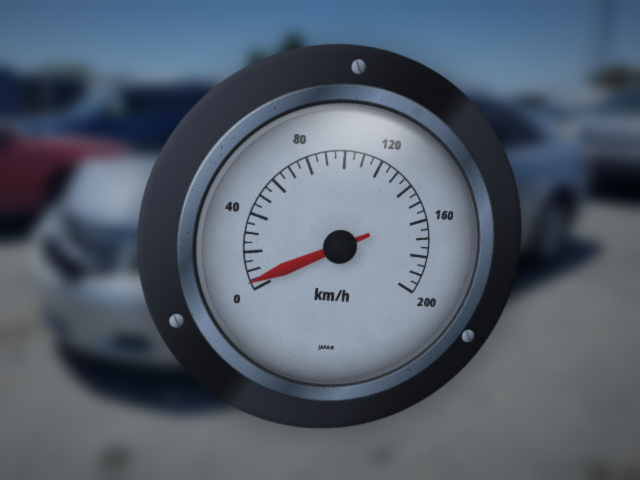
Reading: 5 km/h
